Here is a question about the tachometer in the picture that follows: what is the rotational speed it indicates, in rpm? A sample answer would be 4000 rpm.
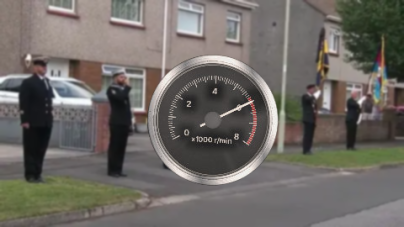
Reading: 6000 rpm
